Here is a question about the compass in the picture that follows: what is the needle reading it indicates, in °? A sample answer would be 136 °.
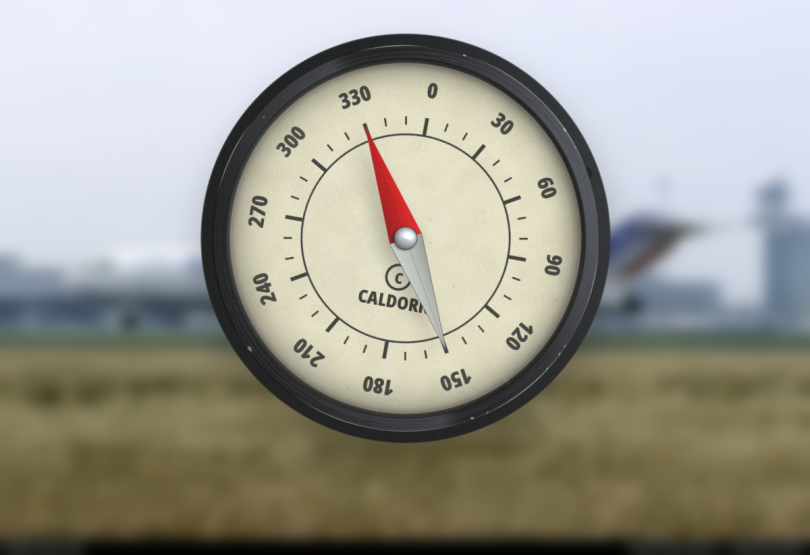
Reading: 330 °
